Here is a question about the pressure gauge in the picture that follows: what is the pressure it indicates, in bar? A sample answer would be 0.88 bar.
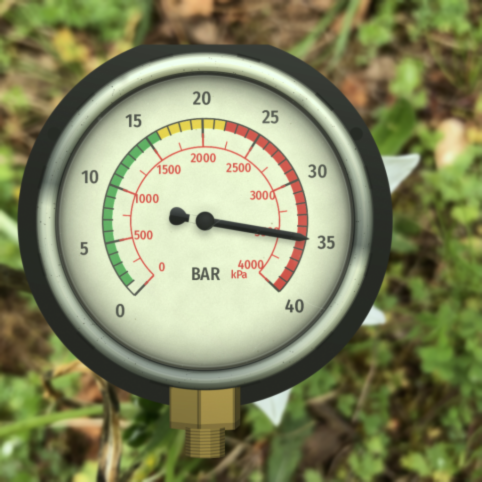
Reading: 35 bar
